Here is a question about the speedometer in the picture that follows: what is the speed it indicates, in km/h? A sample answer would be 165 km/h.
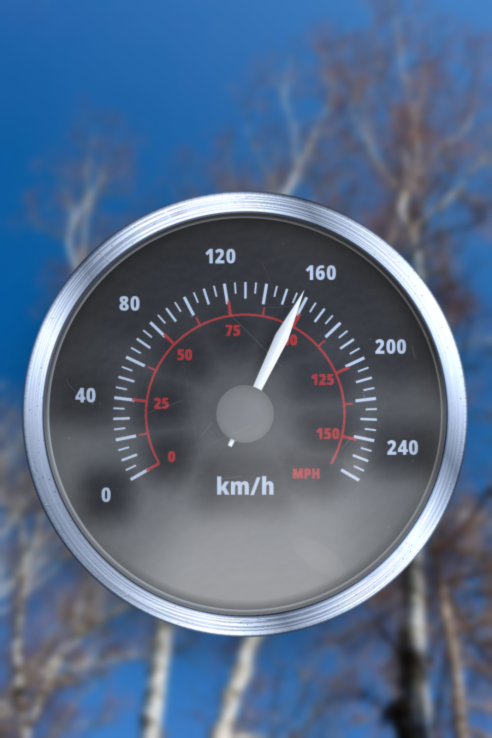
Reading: 157.5 km/h
